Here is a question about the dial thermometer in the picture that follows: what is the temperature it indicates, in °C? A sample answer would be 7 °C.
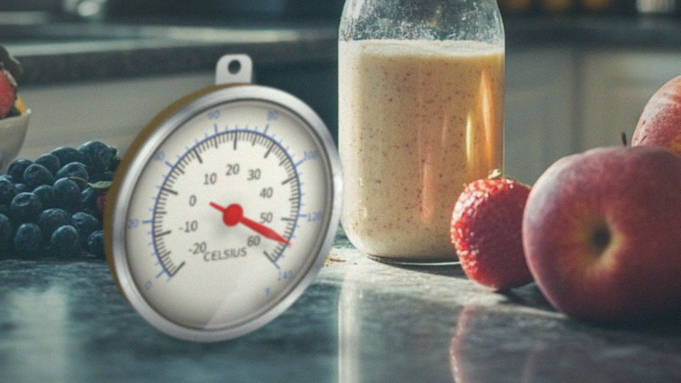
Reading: 55 °C
